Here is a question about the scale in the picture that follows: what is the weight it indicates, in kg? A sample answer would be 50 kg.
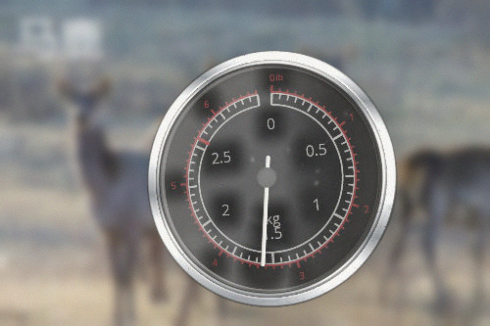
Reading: 1.55 kg
